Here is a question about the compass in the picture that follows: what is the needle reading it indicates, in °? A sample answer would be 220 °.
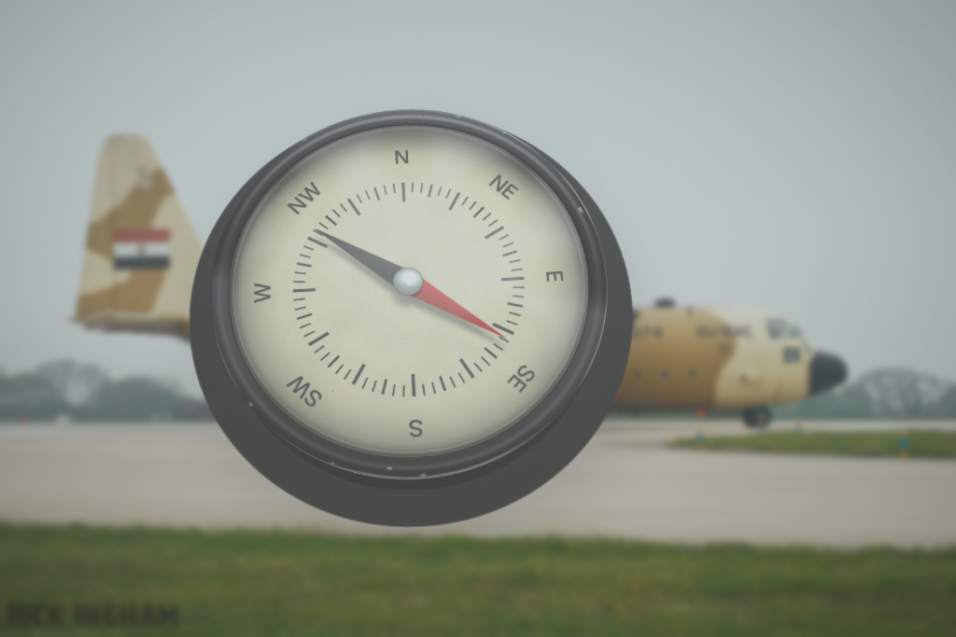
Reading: 125 °
